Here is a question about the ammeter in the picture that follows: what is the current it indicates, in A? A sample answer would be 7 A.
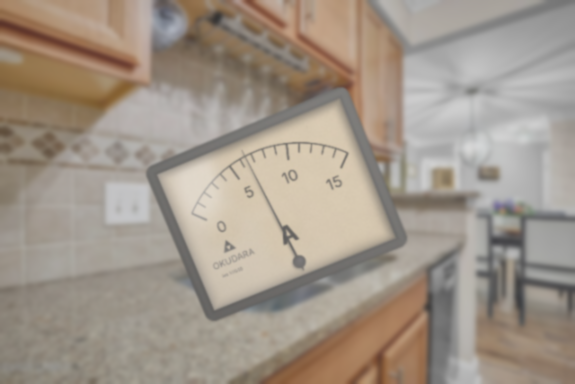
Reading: 6.5 A
